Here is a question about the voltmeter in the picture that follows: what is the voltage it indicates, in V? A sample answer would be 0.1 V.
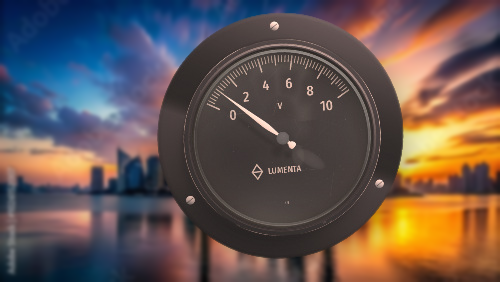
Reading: 1 V
